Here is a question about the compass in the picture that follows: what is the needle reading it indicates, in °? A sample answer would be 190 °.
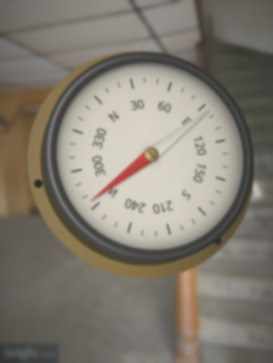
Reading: 275 °
